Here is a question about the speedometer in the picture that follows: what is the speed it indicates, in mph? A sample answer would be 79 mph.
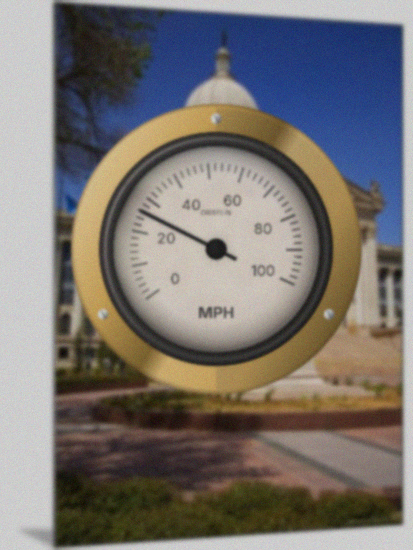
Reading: 26 mph
